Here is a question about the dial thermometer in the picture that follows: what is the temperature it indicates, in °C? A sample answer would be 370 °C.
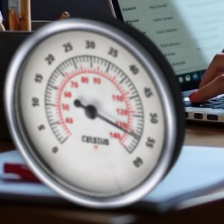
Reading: 55 °C
